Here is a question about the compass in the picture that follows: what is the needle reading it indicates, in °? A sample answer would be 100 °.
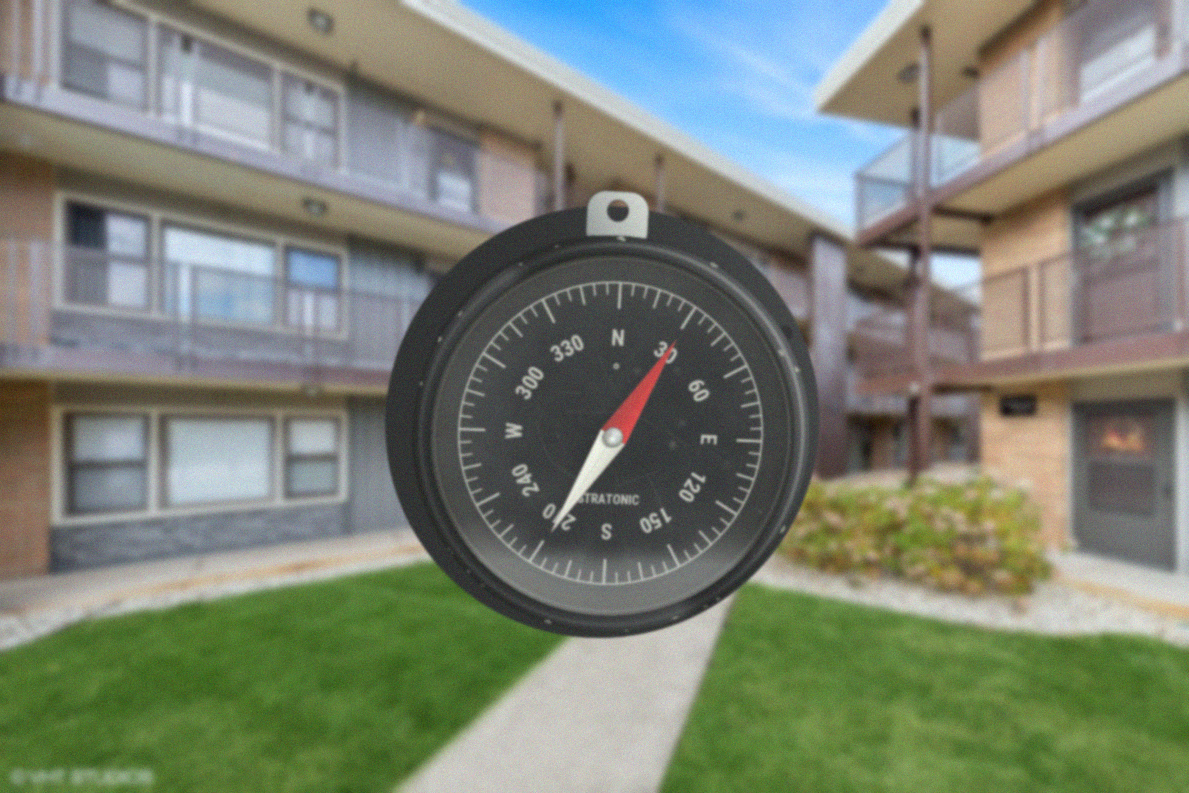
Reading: 30 °
